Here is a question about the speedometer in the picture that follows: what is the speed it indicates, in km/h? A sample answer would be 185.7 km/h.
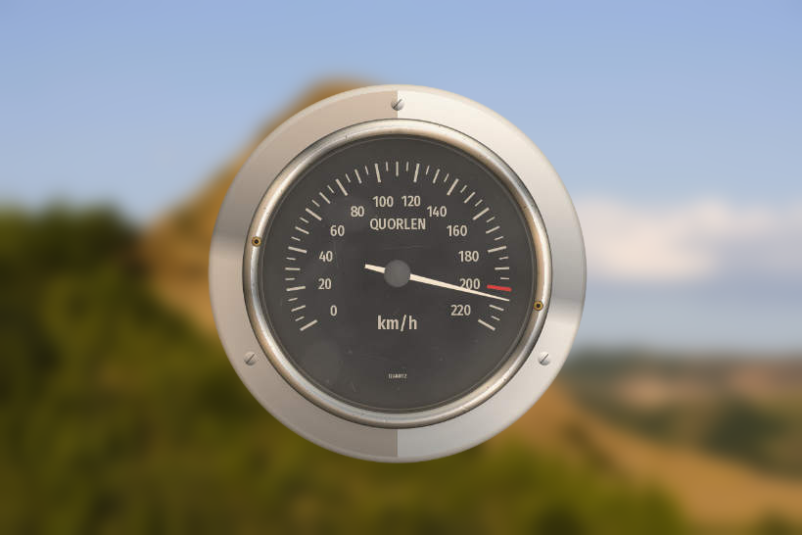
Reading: 205 km/h
